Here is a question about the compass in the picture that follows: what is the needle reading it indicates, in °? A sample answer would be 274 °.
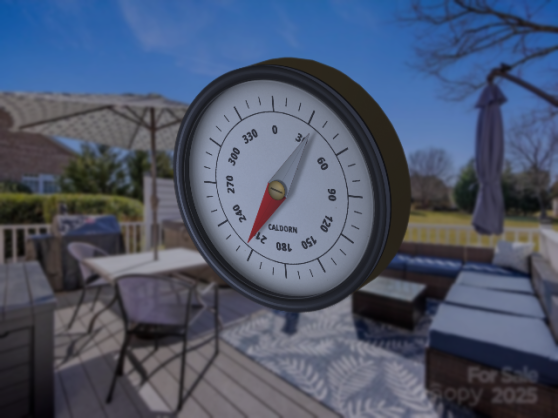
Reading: 215 °
